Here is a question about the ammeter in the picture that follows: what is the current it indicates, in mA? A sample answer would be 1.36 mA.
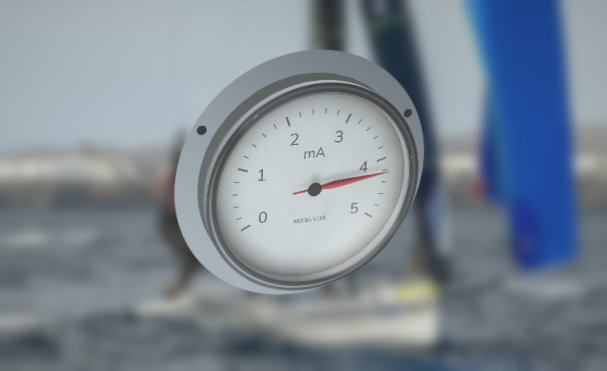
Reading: 4.2 mA
